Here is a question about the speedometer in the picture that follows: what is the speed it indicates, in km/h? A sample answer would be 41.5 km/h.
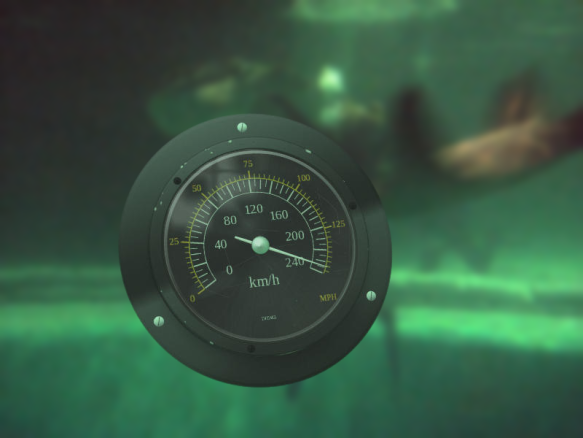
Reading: 235 km/h
